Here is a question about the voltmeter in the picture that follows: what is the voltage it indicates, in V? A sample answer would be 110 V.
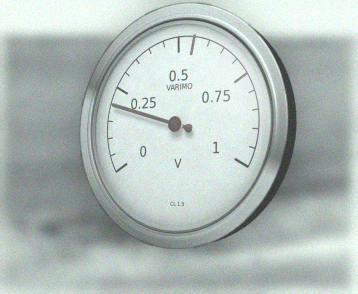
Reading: 0.2 V
